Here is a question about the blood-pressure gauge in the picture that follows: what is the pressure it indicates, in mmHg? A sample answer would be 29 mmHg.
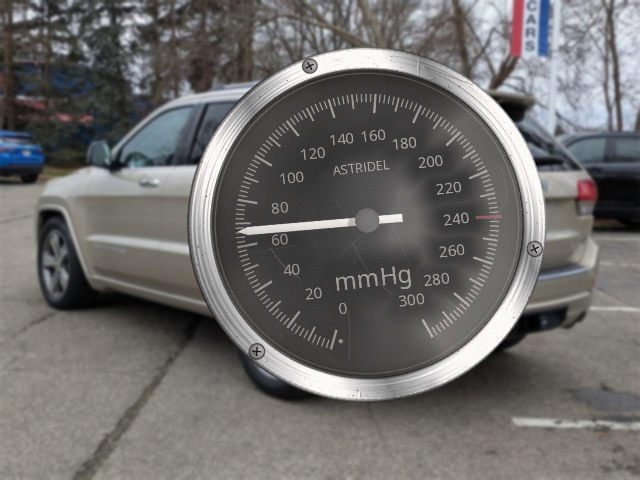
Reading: 66 mmHg
